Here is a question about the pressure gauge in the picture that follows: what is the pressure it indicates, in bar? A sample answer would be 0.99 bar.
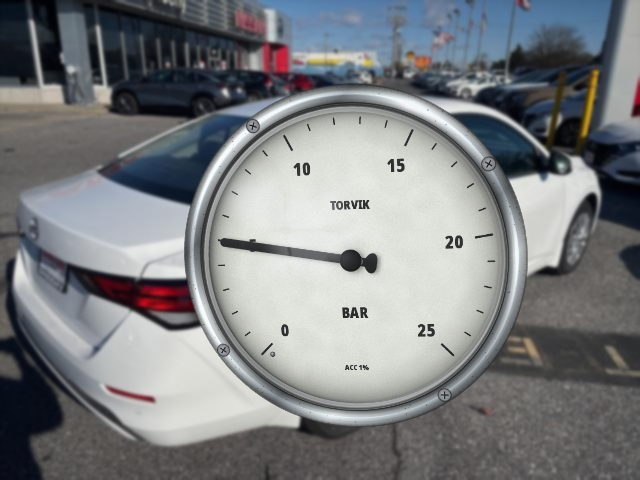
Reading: 5 bar
